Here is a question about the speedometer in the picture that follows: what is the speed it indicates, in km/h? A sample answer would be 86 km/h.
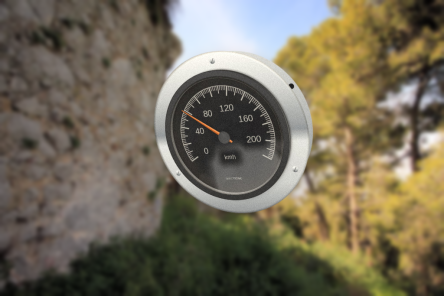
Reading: 60 km/h
